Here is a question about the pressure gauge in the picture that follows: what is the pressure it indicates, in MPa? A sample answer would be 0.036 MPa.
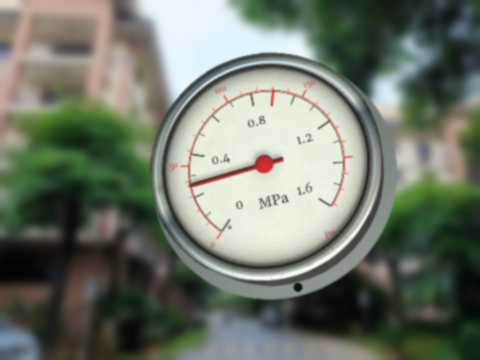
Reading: 0.25 MPa
